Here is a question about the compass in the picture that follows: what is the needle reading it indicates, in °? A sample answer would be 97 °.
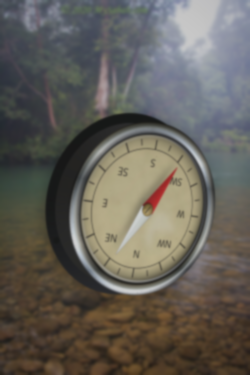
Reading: 210 °
